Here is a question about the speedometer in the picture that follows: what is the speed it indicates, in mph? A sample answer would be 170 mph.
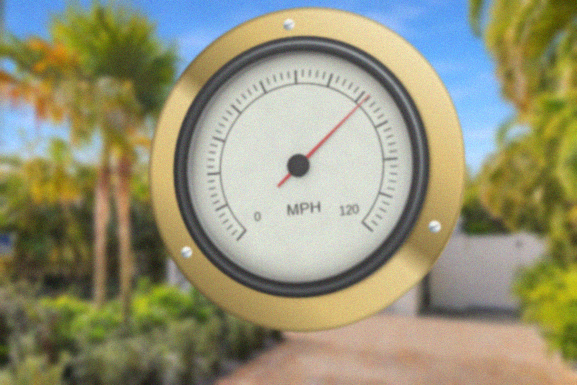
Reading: 82 mph
